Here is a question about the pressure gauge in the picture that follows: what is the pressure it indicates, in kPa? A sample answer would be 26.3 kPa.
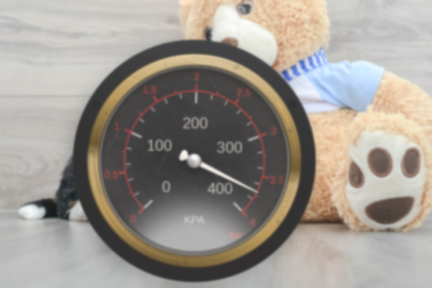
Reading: 370 kPa
